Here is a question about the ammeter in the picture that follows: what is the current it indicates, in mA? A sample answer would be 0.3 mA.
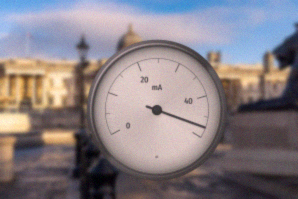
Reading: 47.5 mA
